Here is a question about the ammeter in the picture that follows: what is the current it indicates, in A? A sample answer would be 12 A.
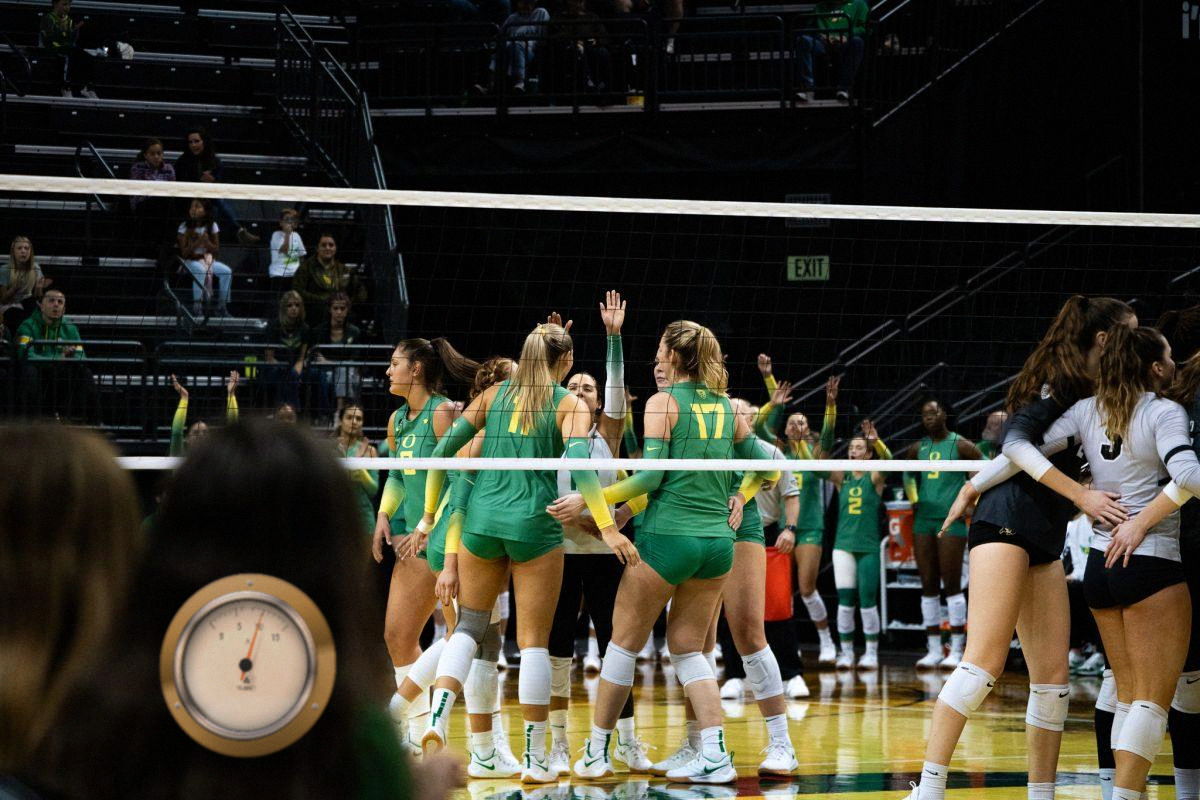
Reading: 10 A
